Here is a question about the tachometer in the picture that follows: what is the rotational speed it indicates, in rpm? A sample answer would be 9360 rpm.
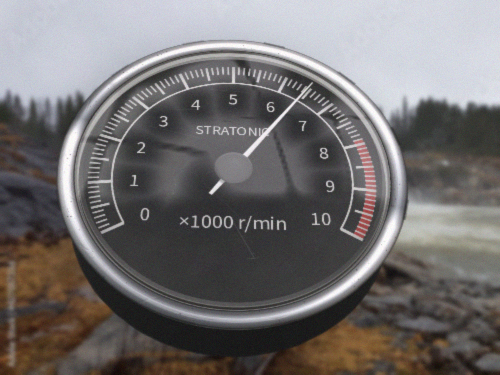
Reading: 6500 rpm
